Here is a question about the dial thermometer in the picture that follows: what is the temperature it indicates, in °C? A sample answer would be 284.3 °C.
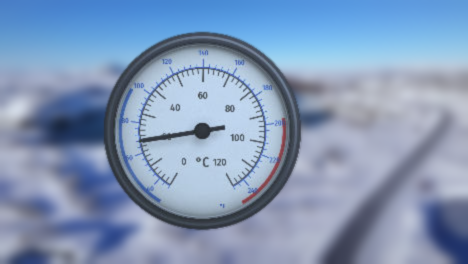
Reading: 20 °C
